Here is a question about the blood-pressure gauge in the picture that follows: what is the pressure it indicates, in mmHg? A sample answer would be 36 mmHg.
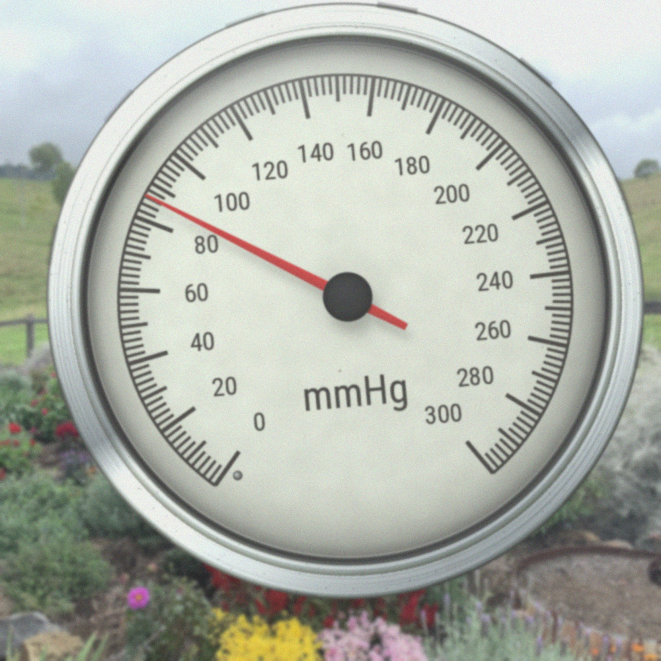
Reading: 86 mmHg
